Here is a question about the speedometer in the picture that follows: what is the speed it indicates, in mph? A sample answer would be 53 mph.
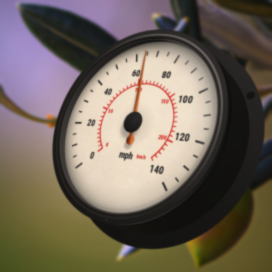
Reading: 65 mph
